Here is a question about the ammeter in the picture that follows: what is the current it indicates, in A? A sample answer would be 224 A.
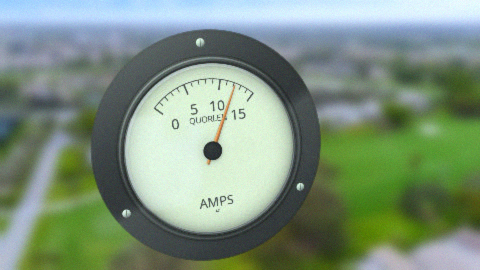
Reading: 12 A
